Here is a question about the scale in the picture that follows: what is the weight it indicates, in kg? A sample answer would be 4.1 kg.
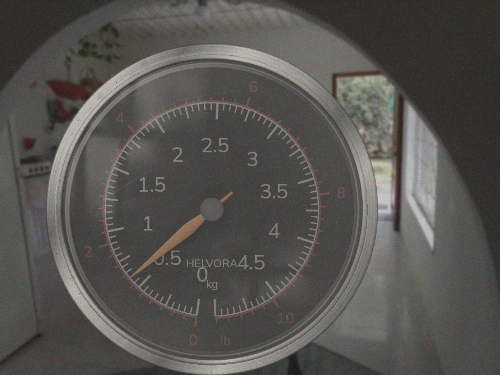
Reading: 0.6 kg
